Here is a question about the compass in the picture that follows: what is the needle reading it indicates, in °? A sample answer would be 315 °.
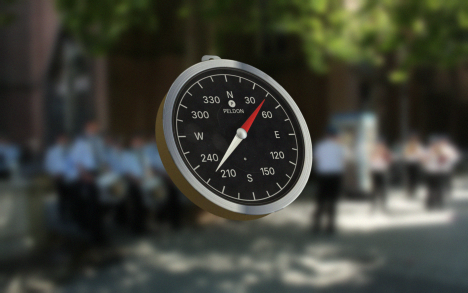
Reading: 45 °
